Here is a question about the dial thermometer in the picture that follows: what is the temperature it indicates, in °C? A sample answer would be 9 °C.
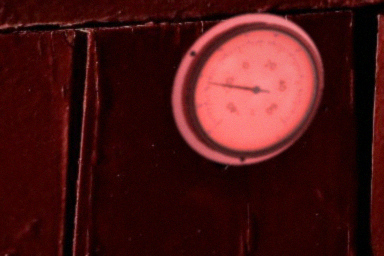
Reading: -20 °C
